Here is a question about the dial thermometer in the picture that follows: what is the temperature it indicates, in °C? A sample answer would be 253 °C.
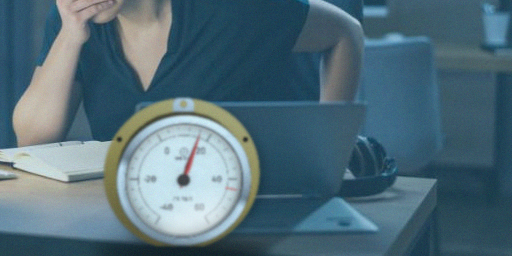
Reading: 16 °C
